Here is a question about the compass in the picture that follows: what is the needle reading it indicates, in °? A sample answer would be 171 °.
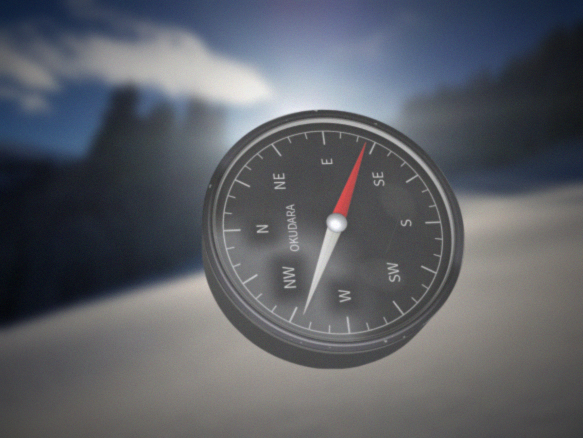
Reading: 115 °
